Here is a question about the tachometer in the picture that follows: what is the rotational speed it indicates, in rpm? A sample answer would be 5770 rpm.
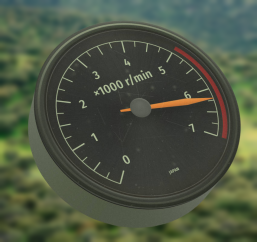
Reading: 6250 rpm
